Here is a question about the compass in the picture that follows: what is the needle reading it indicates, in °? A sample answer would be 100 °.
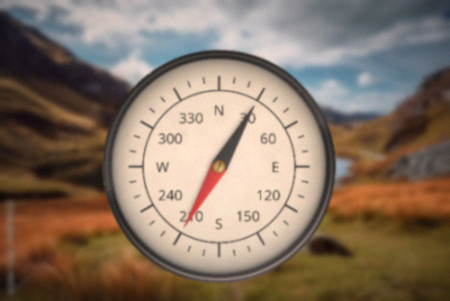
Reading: 210 °
